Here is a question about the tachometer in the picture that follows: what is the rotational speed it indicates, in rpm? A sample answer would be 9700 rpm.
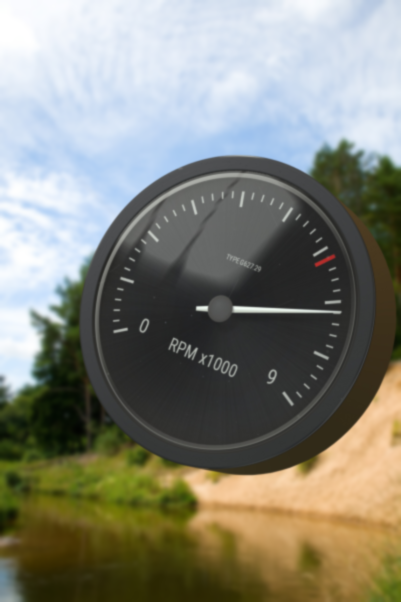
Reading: 7200 rpm
